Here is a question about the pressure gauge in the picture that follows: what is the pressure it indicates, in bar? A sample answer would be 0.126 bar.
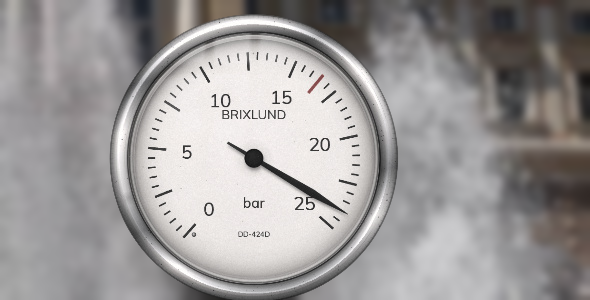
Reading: 24 bar
